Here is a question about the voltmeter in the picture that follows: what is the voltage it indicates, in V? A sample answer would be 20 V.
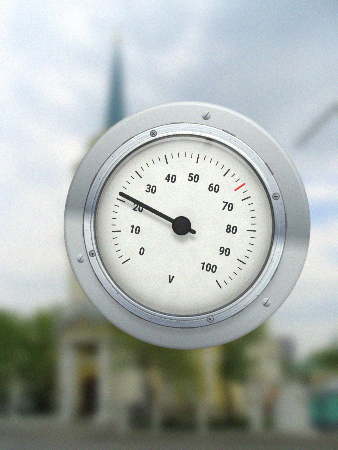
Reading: 22 V
